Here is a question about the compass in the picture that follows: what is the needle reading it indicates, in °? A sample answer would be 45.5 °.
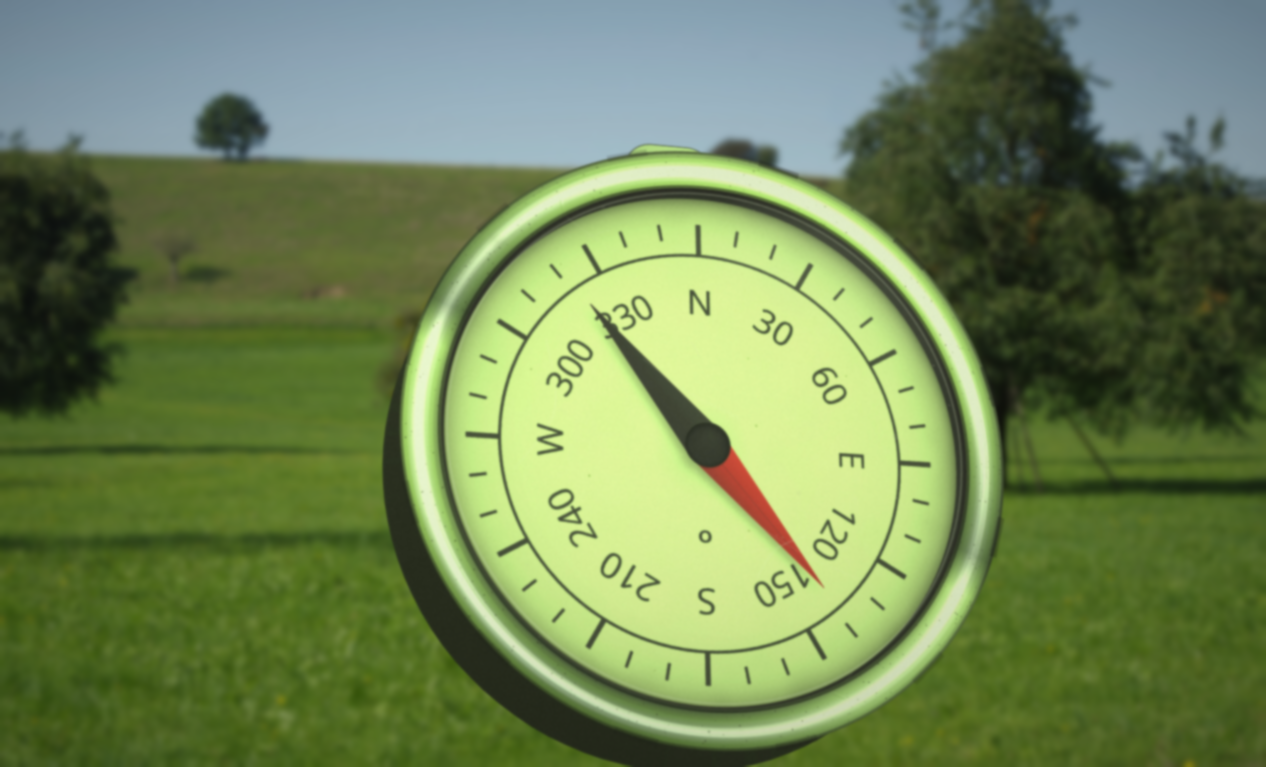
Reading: 140 °
